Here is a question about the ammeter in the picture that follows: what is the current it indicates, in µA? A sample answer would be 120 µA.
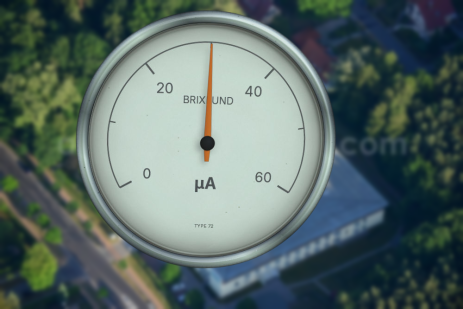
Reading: 30 µA
